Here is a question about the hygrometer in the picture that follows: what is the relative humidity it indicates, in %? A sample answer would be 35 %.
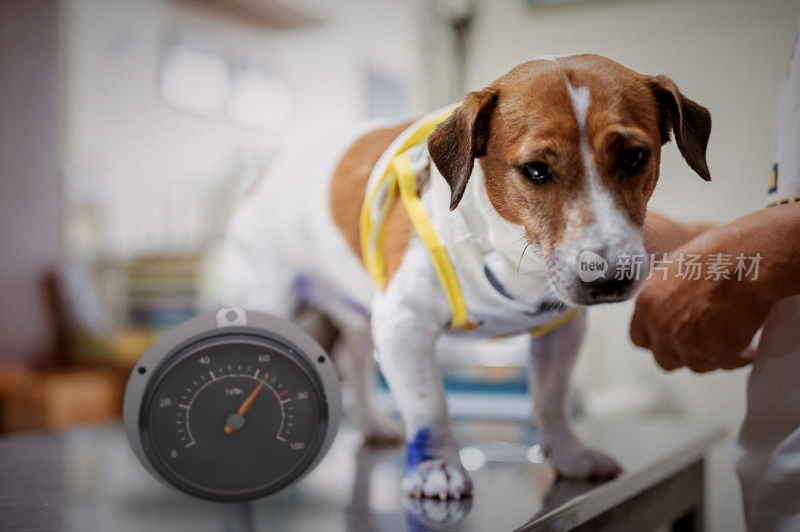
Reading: 64 %
